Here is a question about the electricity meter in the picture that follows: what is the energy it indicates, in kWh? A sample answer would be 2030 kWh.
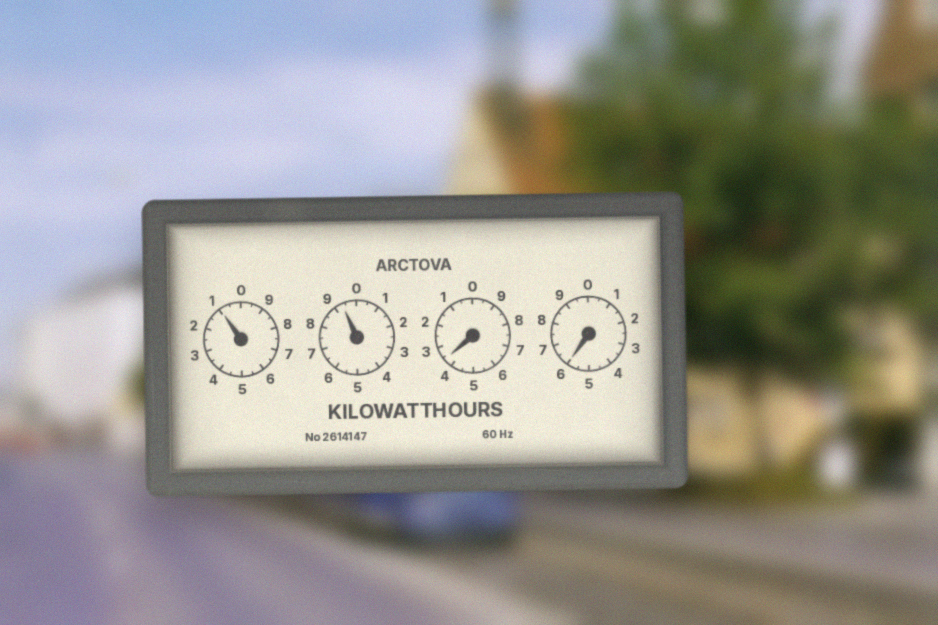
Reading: 936 kWh
